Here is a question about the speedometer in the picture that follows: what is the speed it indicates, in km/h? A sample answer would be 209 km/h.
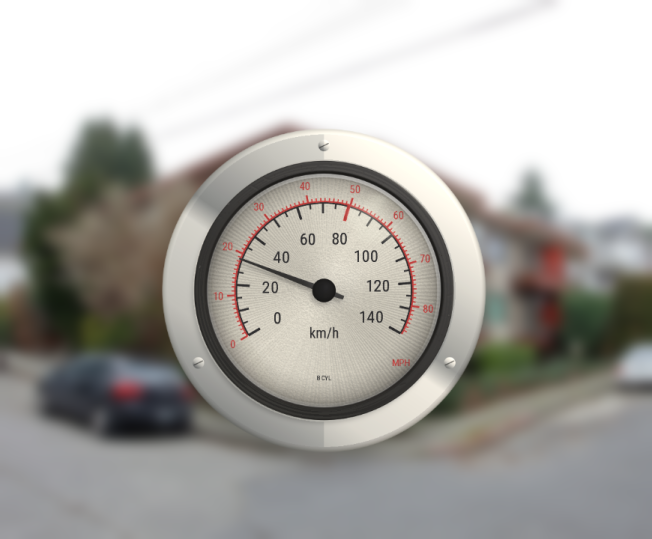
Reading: 30 km/h
